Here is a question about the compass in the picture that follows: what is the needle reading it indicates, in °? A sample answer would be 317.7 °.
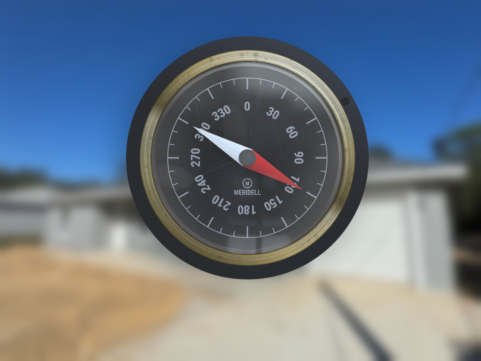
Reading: 120 °
